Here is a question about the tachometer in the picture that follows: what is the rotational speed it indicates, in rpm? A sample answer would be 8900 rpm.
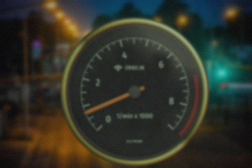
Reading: 750 rpm
